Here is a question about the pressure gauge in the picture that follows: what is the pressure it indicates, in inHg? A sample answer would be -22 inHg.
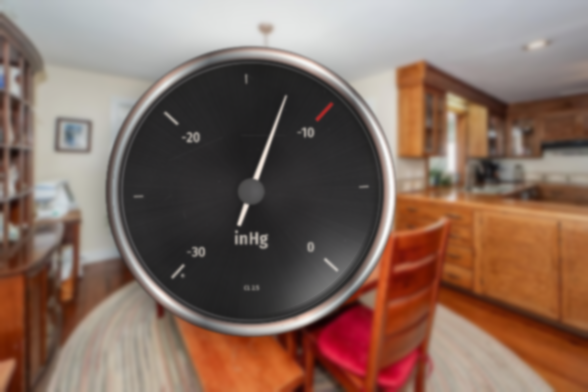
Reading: -12.5 inHg
